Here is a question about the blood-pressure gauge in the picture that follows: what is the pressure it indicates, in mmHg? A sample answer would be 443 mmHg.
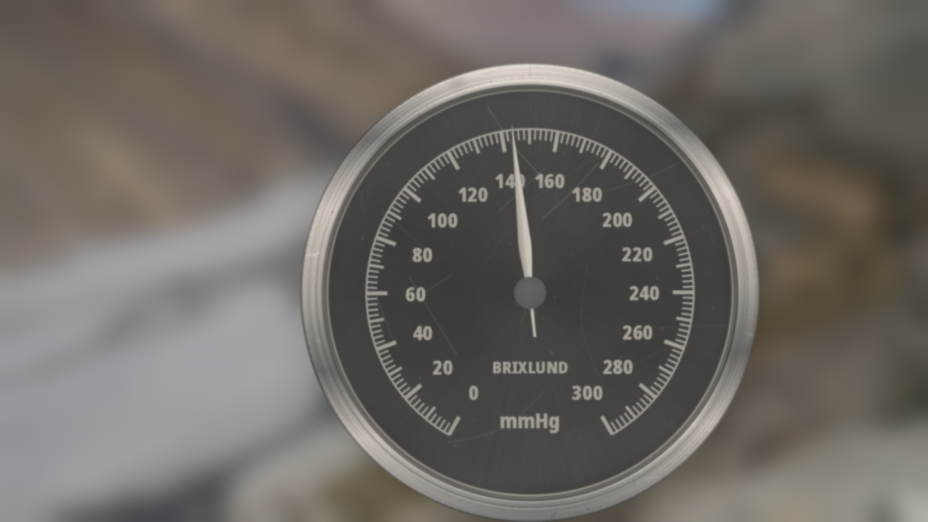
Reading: 144 mmHg
